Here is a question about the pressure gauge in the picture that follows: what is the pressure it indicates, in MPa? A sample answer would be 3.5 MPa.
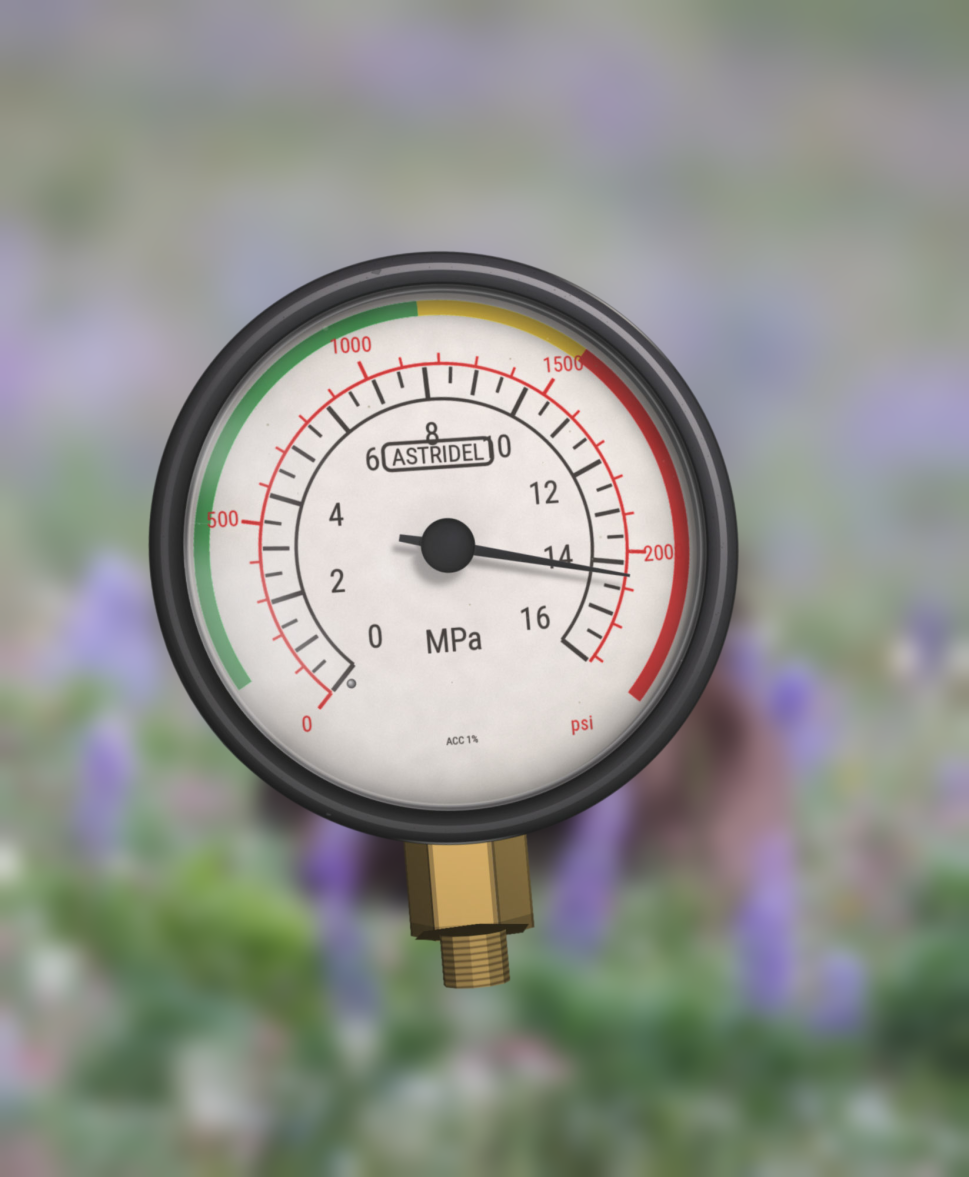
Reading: 14.25 MPa
